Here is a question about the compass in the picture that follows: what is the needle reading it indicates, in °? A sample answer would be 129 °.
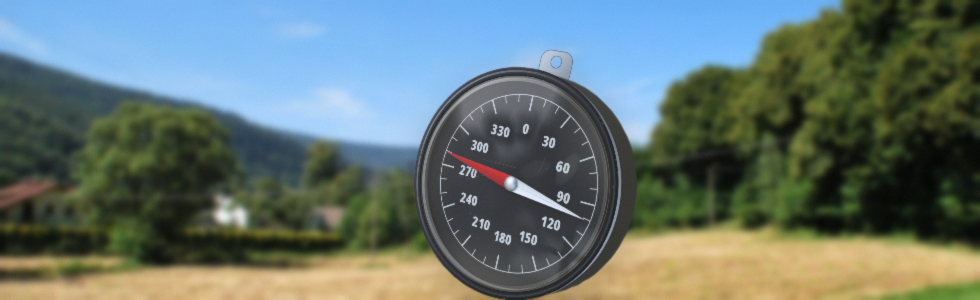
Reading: 280 °
